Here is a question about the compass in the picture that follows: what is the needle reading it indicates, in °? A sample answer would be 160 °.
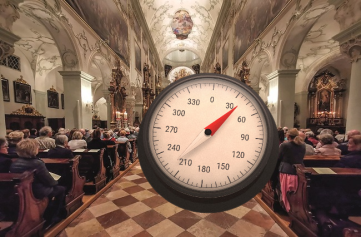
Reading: 40 °
